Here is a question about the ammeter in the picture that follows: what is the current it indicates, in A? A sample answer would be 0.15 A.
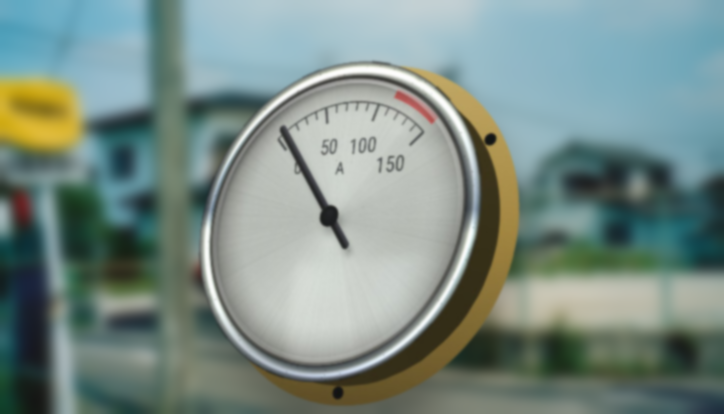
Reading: 10 A
